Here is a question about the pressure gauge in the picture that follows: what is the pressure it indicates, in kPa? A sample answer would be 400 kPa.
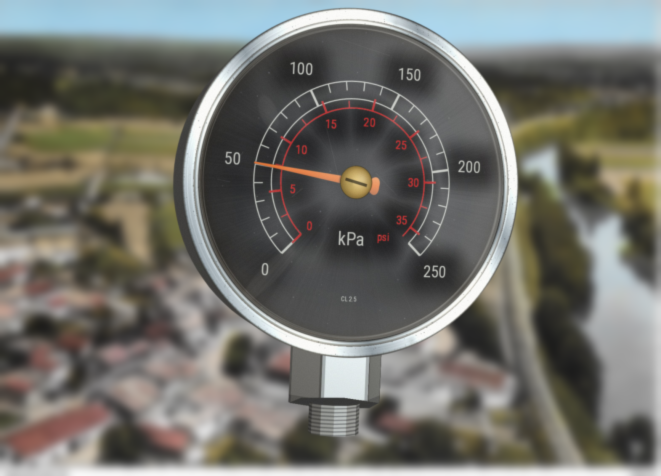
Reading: 50 kPa
